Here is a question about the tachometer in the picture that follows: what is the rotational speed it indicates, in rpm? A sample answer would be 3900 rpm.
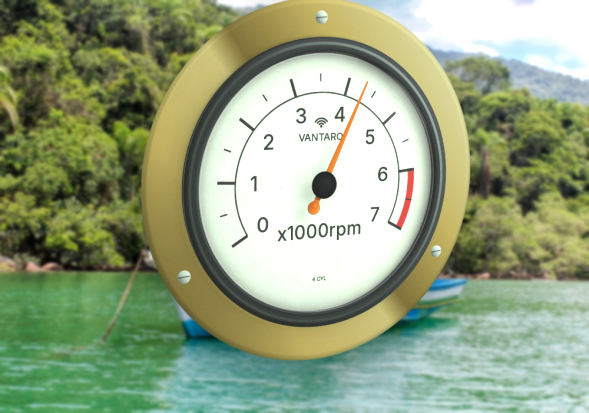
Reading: 4250 rpm
